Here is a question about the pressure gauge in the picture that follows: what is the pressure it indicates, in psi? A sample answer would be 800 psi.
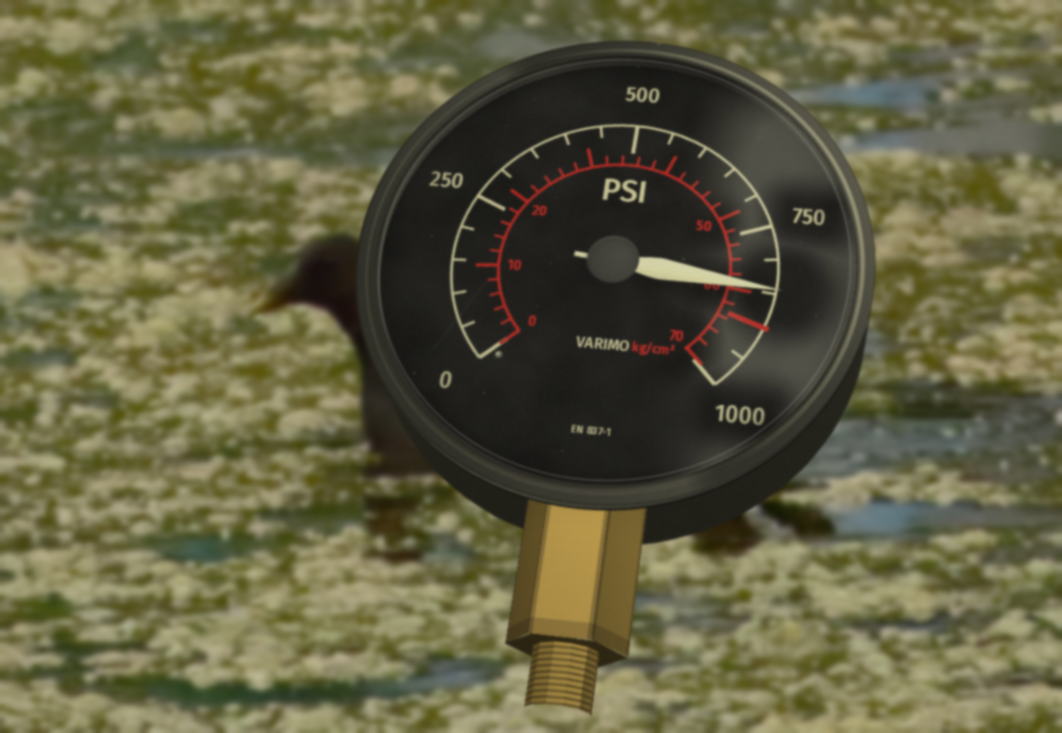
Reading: 850 psi
